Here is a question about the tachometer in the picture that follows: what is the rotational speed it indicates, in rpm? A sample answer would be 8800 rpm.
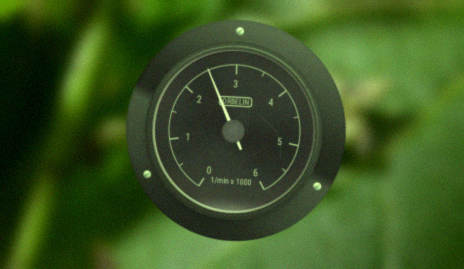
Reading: 2500 rpm
